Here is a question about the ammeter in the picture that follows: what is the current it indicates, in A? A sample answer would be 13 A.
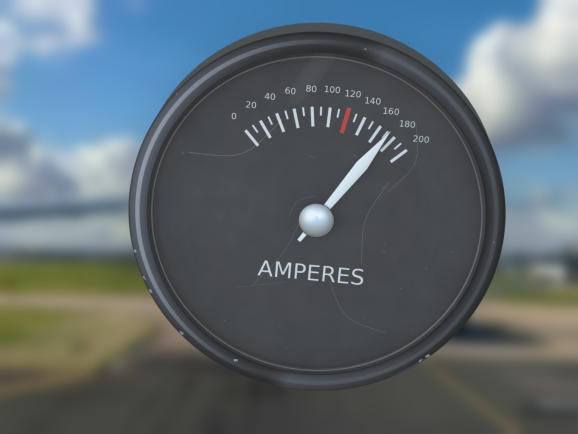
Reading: 170 A
